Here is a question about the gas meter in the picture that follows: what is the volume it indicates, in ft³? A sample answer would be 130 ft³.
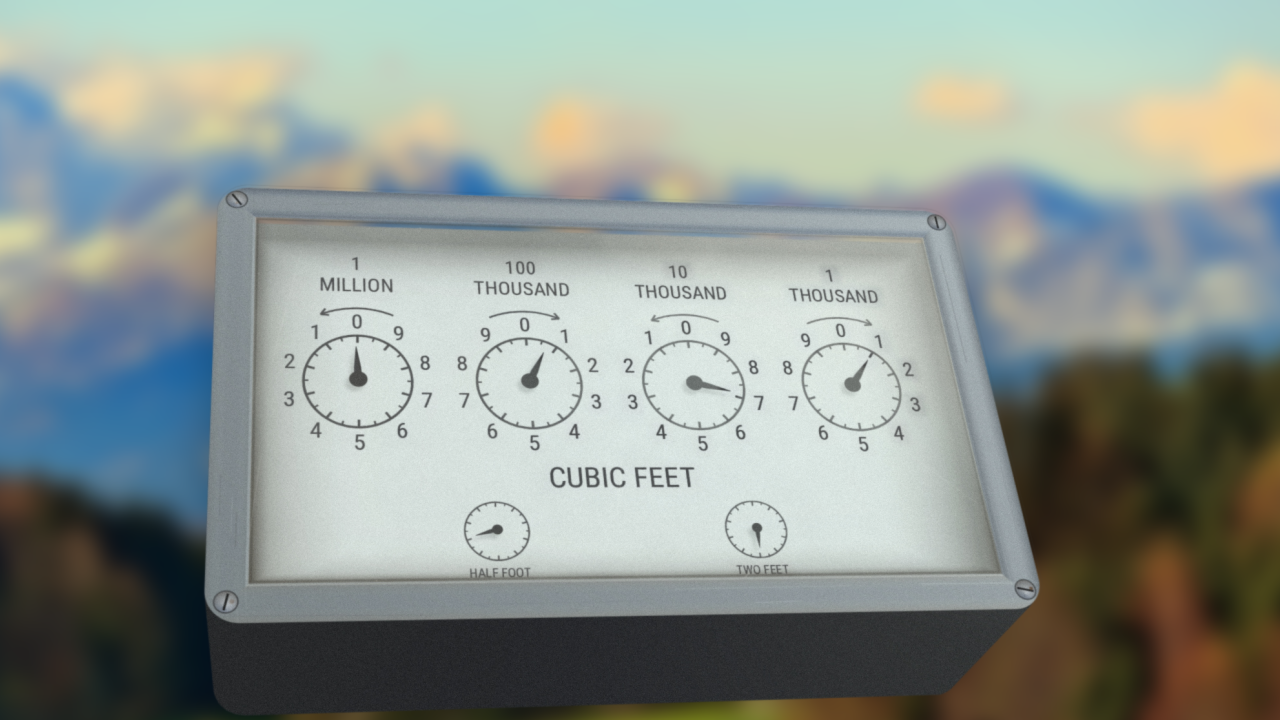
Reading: 7100 ft³
